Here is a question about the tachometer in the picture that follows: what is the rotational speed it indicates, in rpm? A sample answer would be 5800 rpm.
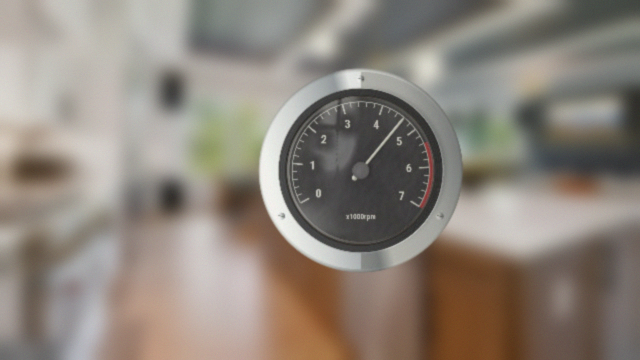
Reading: 4600 rpm
